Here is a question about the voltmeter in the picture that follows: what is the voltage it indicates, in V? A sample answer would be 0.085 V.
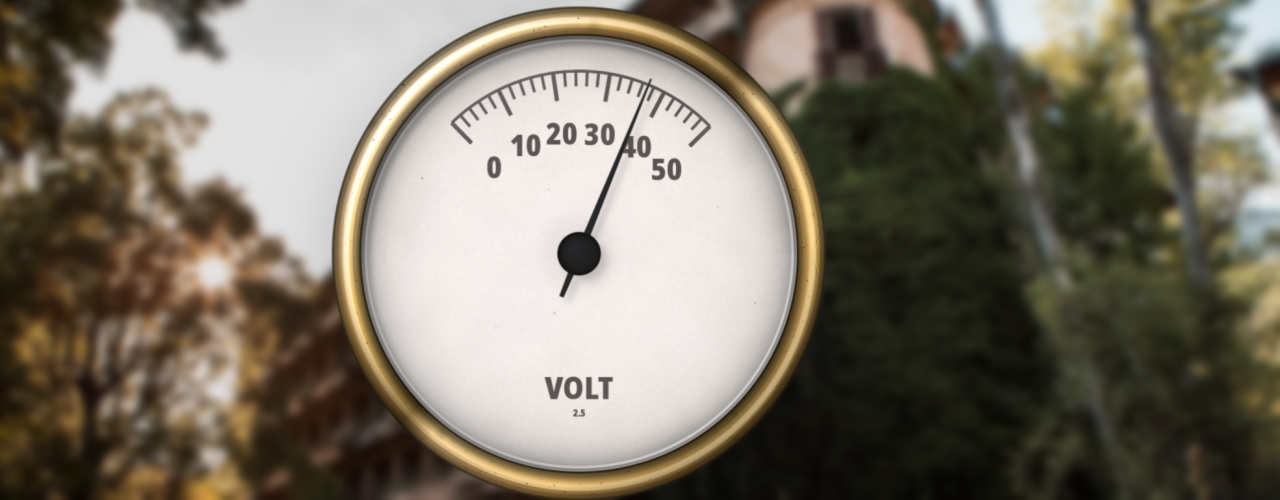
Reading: 37 V
